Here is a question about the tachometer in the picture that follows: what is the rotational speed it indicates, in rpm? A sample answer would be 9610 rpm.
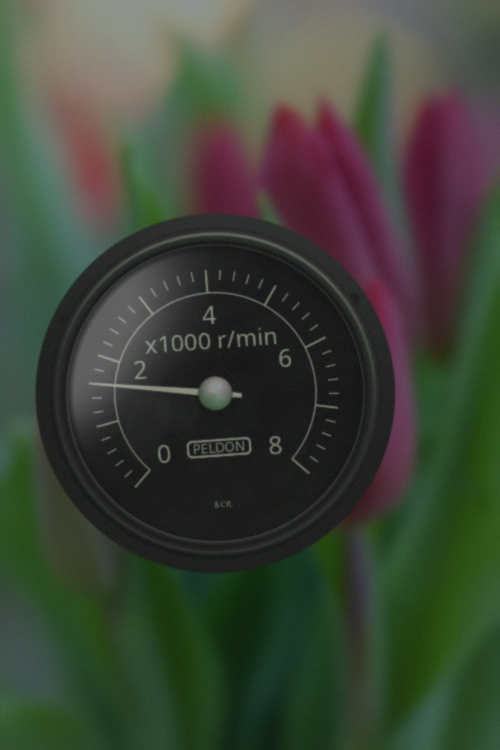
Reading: 1600 rpm
